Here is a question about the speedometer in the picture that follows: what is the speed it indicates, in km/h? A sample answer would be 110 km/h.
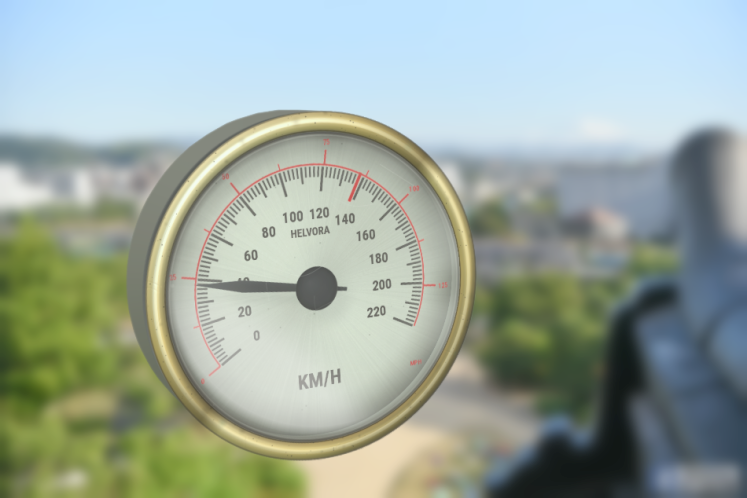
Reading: 38 km/h
